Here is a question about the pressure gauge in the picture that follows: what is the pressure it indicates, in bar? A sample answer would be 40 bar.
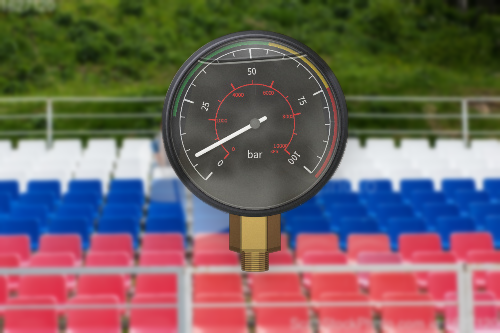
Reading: 7.5 bar
